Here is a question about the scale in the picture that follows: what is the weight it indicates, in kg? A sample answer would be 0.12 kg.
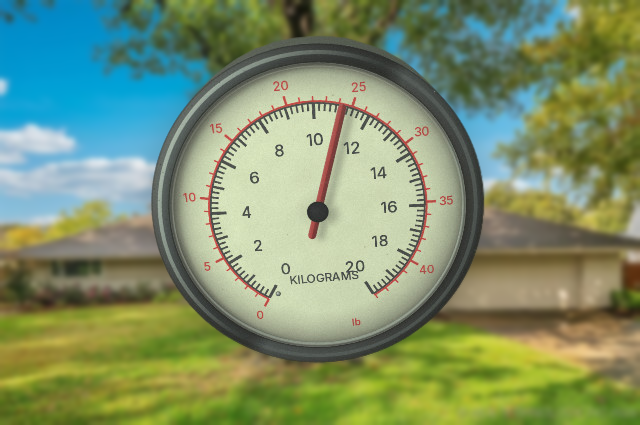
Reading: 11 kg
